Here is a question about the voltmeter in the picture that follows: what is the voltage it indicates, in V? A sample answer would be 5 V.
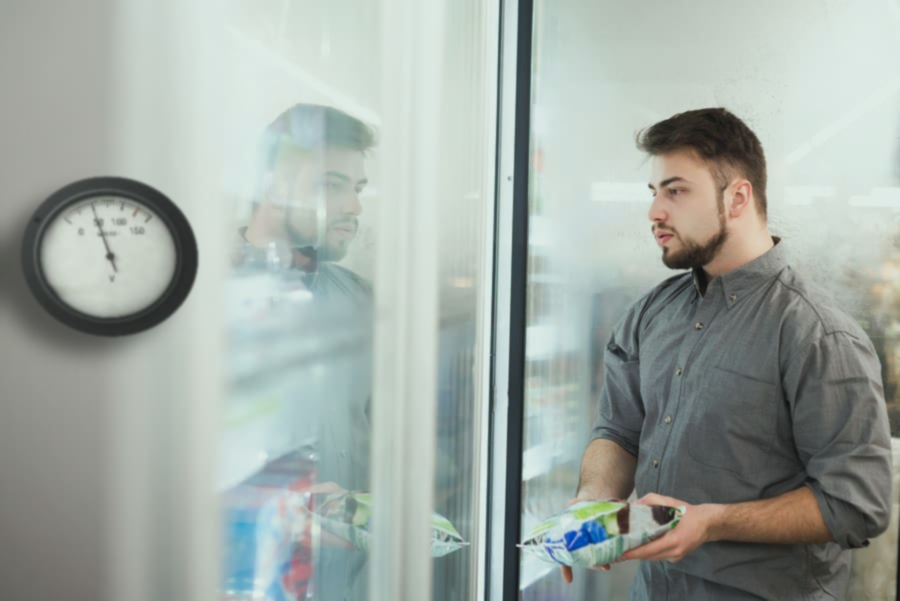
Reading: 50 V
